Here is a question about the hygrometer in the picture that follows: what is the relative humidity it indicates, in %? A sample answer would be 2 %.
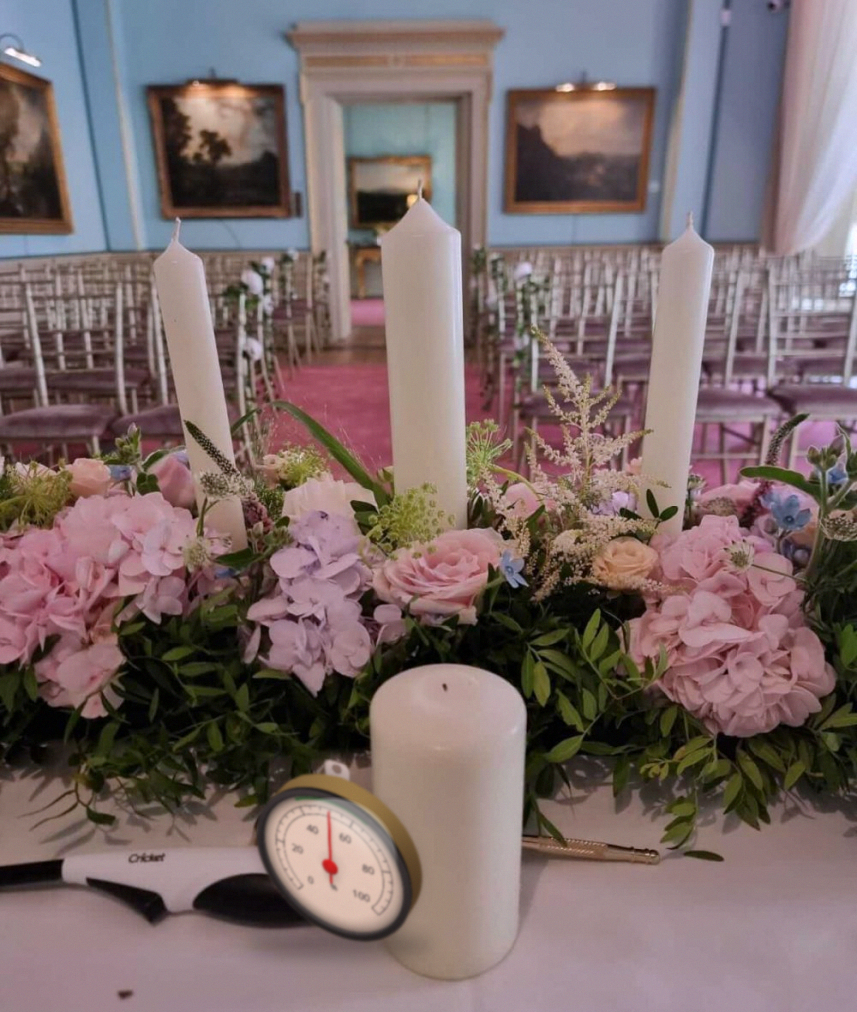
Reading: 52 %
